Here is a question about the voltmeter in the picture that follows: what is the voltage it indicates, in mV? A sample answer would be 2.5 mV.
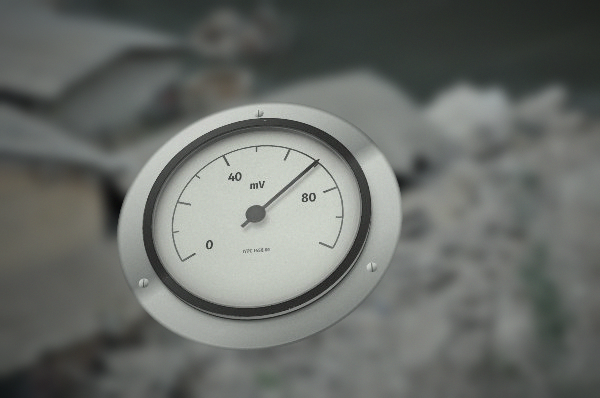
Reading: 70 mV
